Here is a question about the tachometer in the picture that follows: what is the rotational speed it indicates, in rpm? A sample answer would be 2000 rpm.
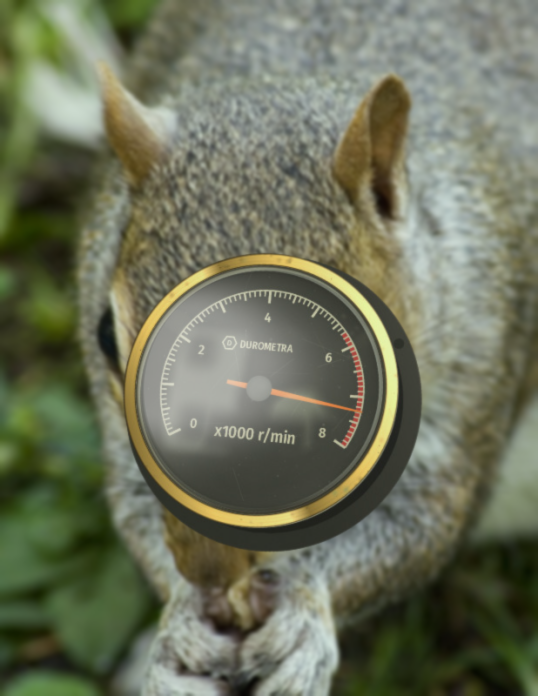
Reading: 7300 rpm
